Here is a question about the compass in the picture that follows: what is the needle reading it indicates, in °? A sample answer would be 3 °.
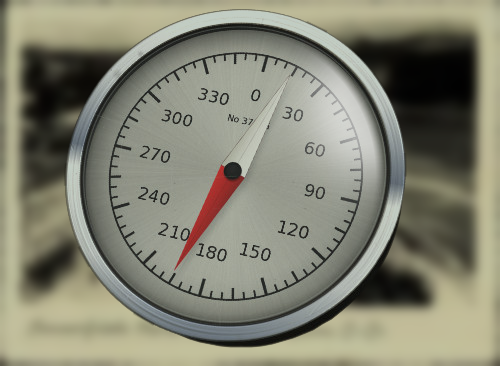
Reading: 195 °
